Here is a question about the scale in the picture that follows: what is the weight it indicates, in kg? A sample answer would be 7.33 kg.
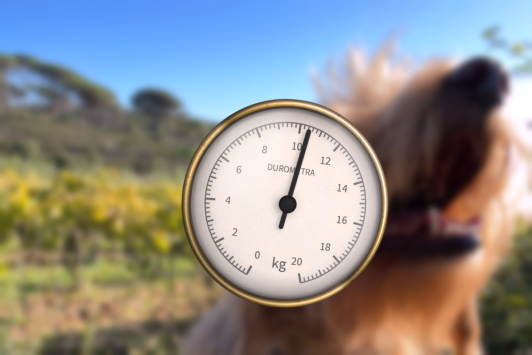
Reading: 10.4 kg
